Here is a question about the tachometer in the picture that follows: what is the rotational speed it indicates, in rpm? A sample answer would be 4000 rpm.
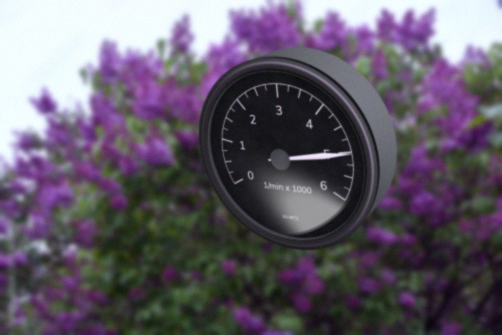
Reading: 5000 rpm
